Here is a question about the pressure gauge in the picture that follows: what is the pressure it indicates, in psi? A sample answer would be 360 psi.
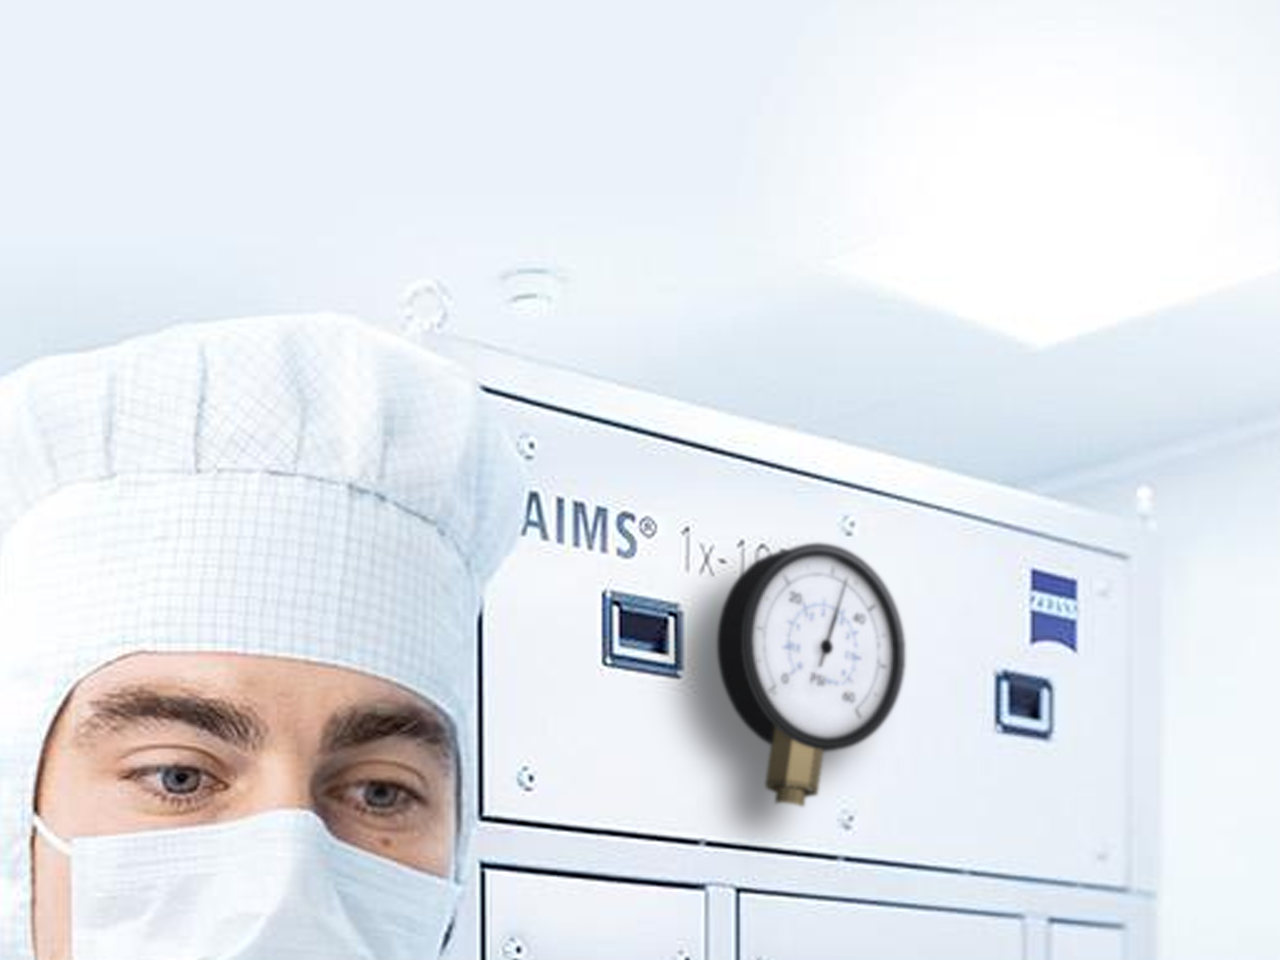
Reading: 32.5 psi
